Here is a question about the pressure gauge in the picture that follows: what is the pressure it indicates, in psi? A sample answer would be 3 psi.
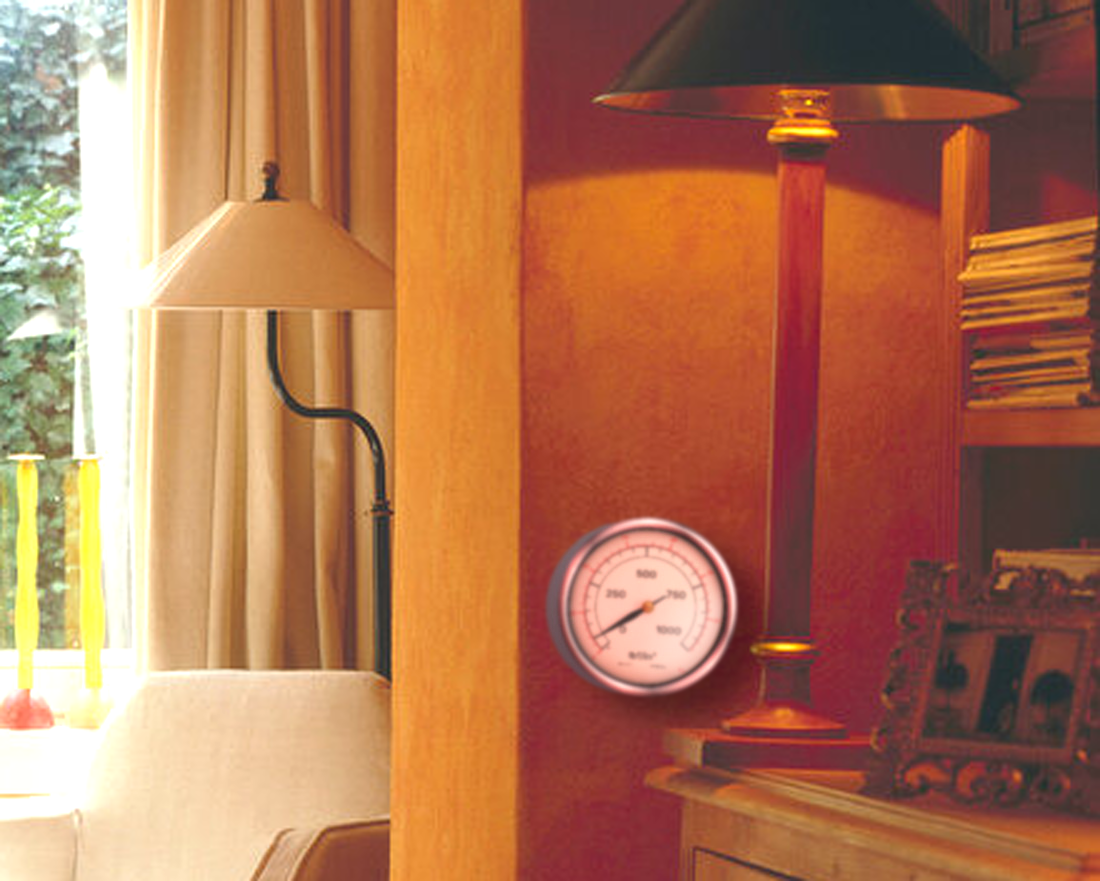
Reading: 50 psi
